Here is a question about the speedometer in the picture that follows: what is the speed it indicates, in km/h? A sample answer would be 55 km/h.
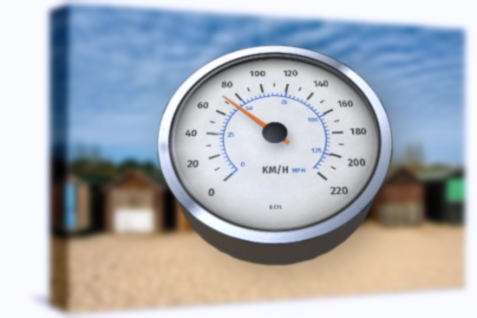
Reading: 70 km/h
